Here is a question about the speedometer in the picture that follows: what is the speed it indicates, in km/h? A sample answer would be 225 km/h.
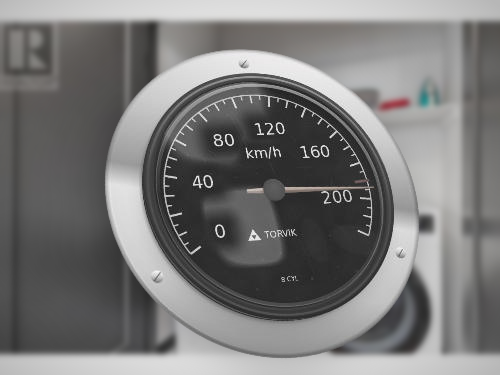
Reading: 195 km/h
